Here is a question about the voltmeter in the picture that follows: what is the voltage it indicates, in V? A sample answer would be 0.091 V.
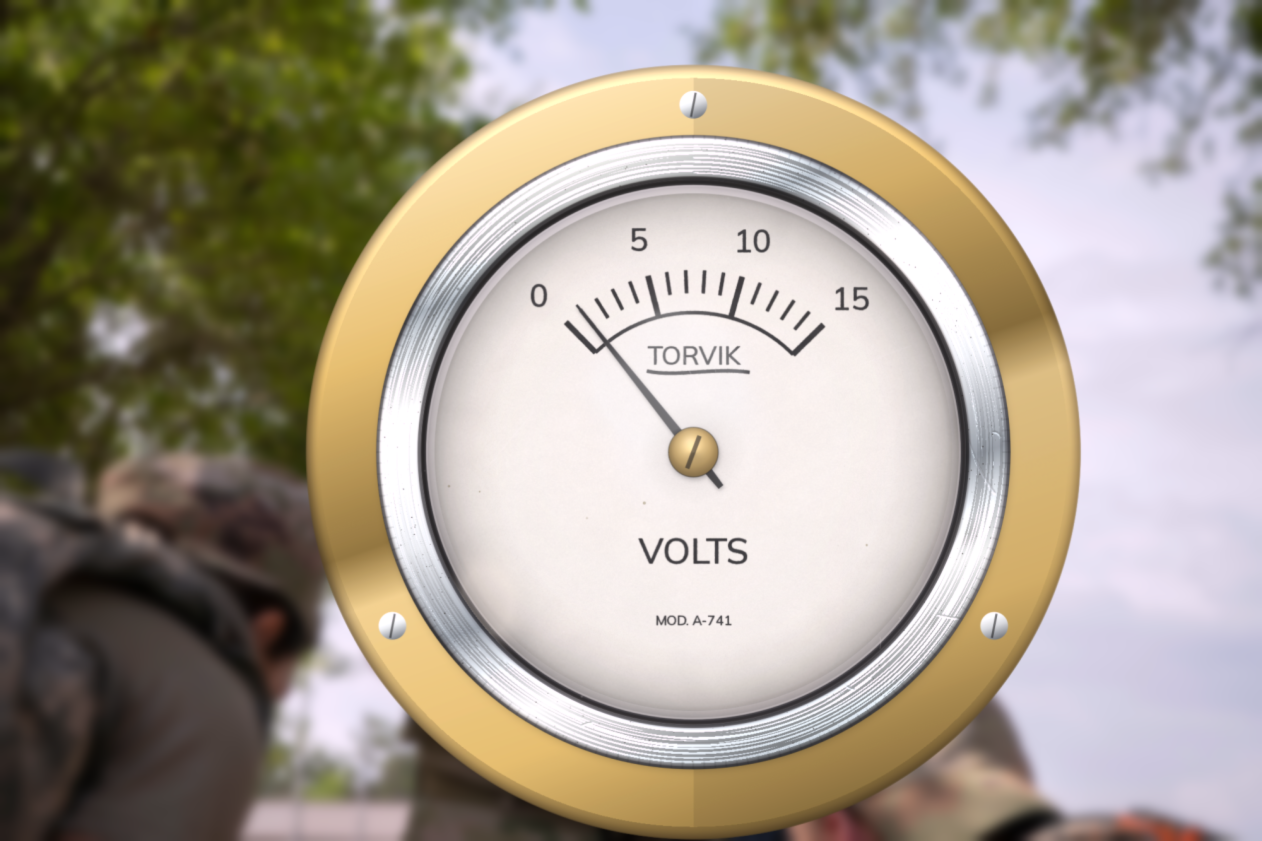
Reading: 1 V
